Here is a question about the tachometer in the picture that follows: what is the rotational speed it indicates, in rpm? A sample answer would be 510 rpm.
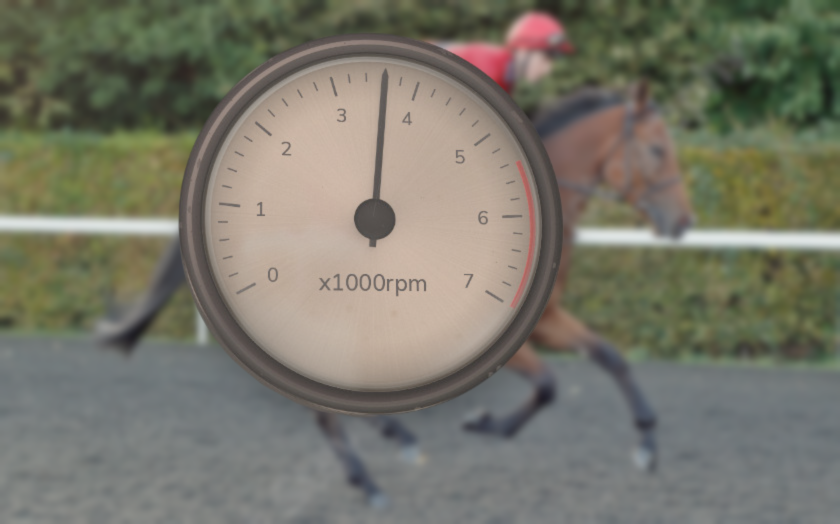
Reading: 3600 rpm
